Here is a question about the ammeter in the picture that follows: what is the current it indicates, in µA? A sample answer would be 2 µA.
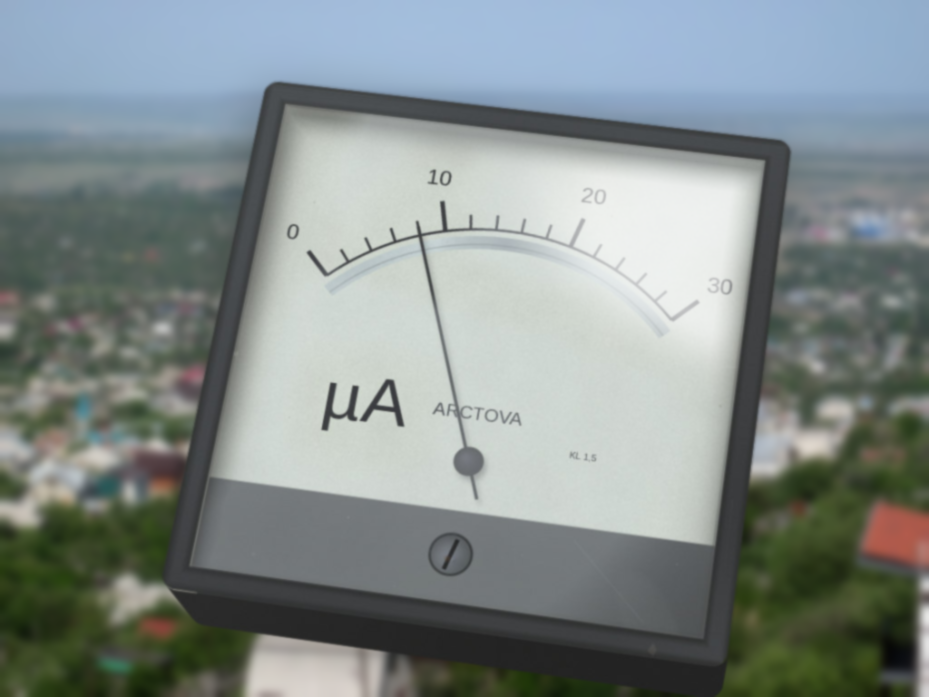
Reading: 8 µA
